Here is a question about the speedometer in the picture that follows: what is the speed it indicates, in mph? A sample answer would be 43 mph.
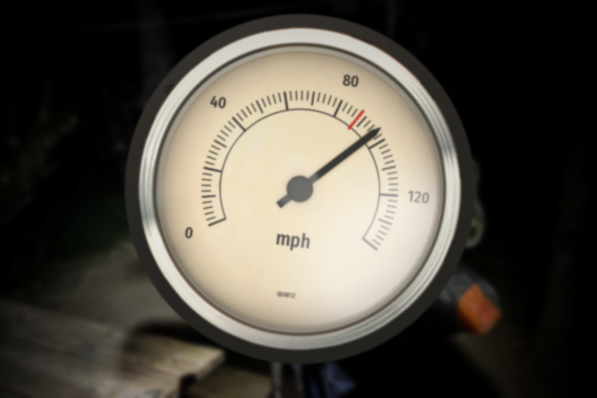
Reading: 96 mph
